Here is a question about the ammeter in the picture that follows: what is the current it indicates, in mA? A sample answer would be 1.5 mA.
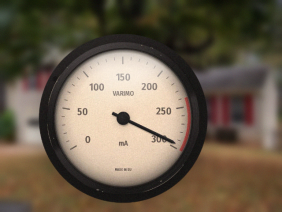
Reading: 295 mA
